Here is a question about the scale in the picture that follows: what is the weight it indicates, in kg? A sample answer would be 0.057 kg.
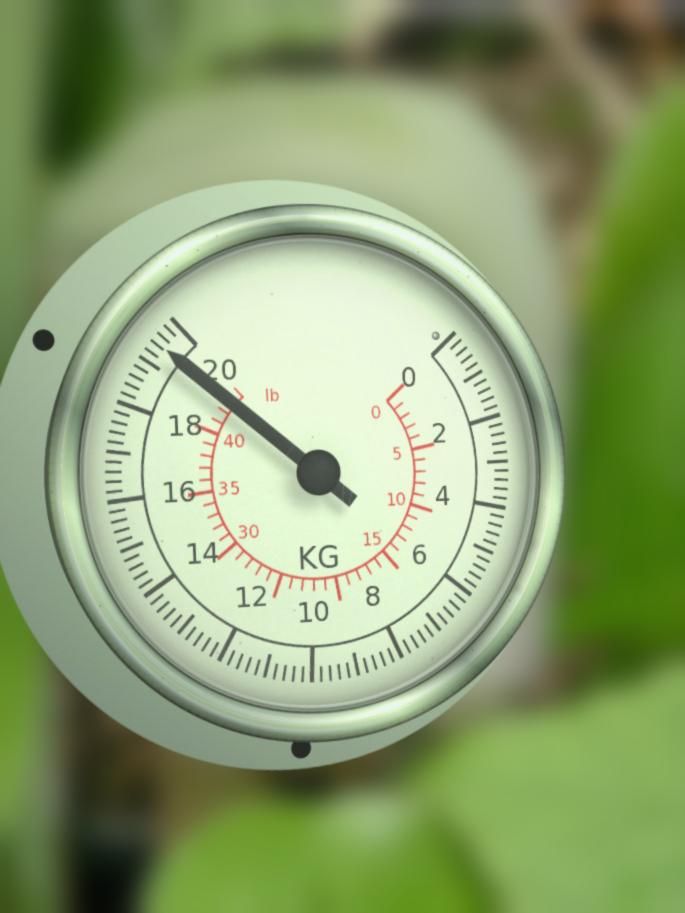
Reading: 19.4 kg
